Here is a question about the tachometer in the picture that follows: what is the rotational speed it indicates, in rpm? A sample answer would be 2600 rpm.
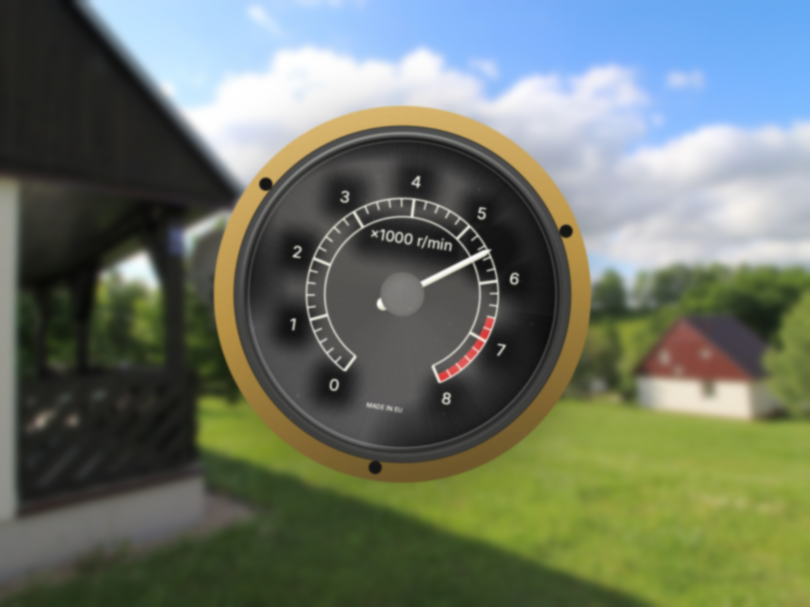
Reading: 5500 rpm
